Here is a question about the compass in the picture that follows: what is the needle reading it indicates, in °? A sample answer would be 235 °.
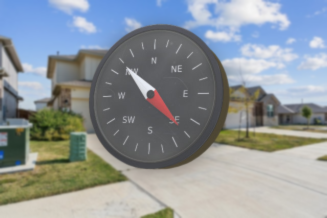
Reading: 135 °
